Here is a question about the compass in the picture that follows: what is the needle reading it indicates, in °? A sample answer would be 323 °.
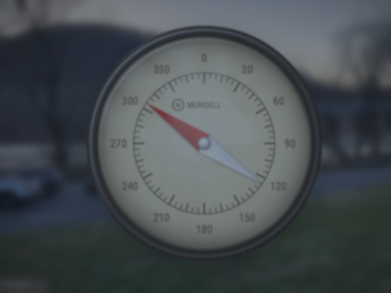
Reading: 305 °
